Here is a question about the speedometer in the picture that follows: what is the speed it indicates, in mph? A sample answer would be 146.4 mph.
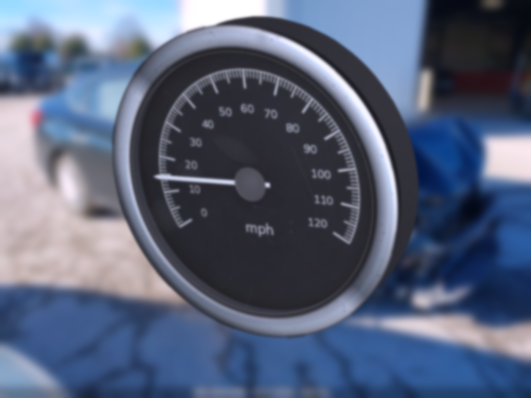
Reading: 15 mph
